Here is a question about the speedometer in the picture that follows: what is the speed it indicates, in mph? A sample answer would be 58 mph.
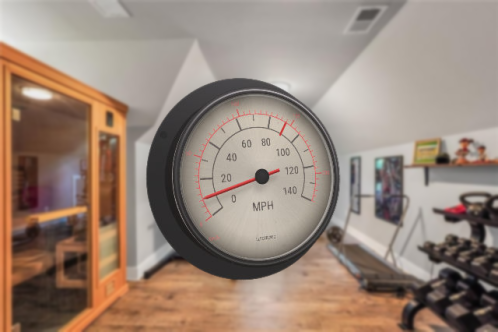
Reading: 10 mph
